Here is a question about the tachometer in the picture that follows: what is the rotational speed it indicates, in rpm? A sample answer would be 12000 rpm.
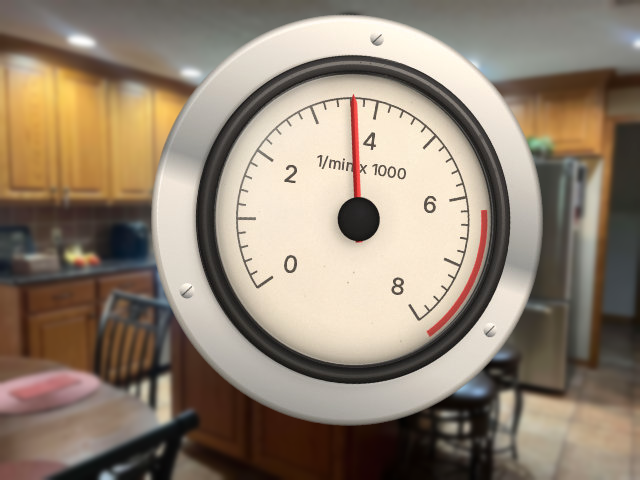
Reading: 3600 rpm
